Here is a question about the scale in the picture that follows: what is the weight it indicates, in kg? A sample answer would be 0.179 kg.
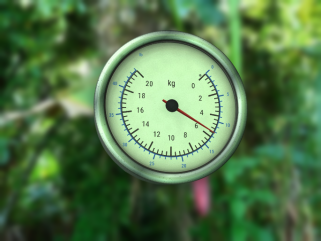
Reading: 5.6 kg
